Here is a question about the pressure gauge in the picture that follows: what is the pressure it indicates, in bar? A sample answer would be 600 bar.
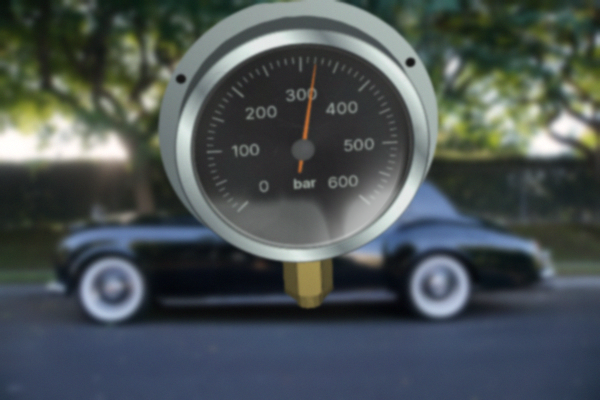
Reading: 320 bar
